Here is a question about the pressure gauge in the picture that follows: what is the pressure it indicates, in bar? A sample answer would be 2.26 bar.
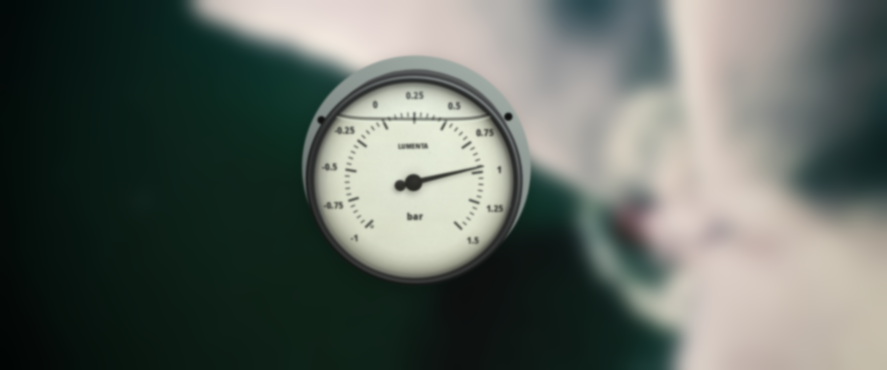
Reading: 0.95 bar
